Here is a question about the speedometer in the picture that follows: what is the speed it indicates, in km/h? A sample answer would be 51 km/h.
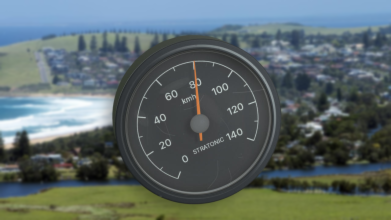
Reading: 80 km/h
